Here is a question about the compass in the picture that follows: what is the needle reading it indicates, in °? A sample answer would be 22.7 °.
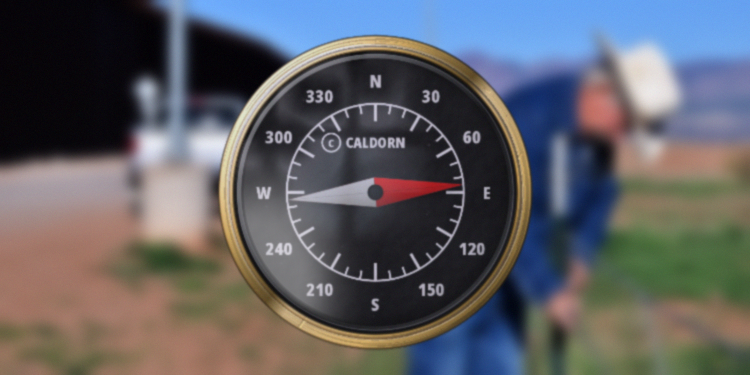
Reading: 85 °
